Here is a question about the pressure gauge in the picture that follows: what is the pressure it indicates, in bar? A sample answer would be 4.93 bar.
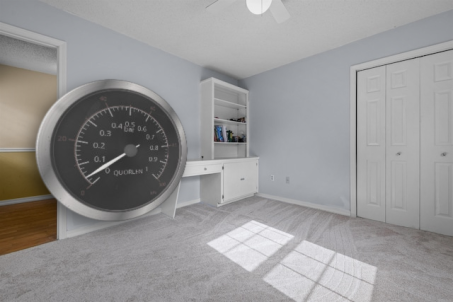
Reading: 0.04 bar
